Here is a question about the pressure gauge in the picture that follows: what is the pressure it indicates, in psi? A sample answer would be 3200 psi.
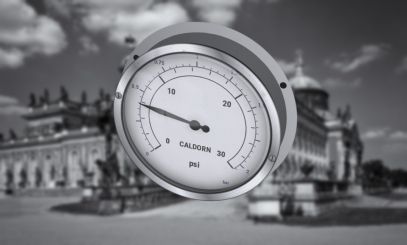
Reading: 6 psi
